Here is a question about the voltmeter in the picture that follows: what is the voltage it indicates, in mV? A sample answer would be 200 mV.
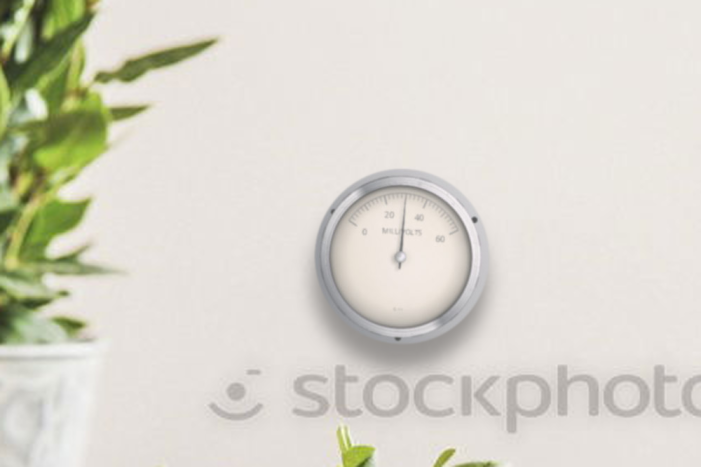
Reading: 30 mV
